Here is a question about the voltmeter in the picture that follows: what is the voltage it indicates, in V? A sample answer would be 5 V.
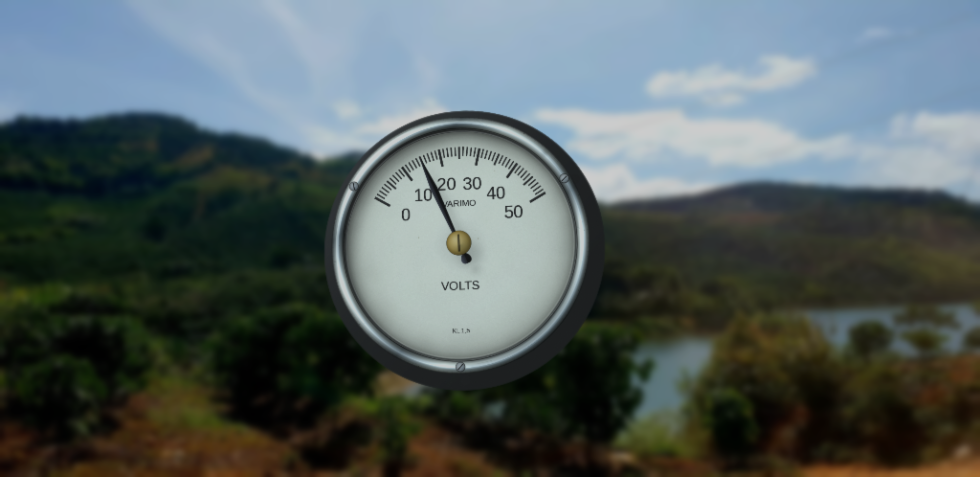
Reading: 15 V
